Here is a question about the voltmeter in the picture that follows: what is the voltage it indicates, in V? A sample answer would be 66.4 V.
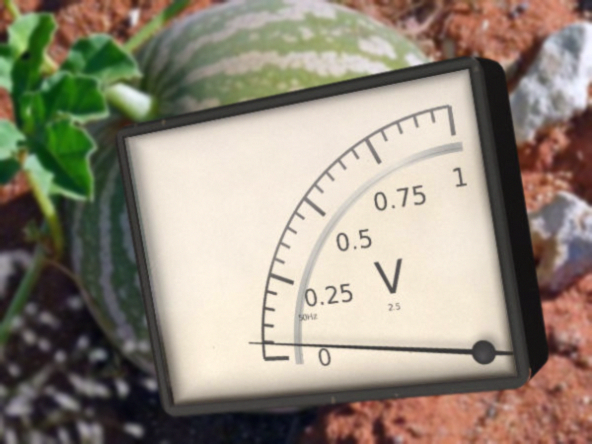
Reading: 0.05 V
